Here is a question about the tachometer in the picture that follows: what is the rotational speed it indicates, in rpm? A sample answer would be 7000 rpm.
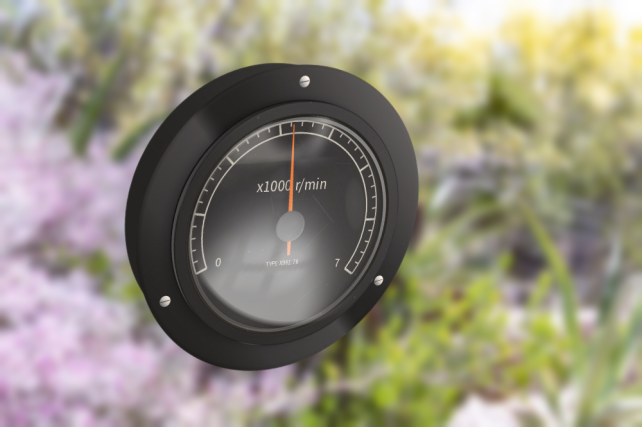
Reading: 3200 rpm
